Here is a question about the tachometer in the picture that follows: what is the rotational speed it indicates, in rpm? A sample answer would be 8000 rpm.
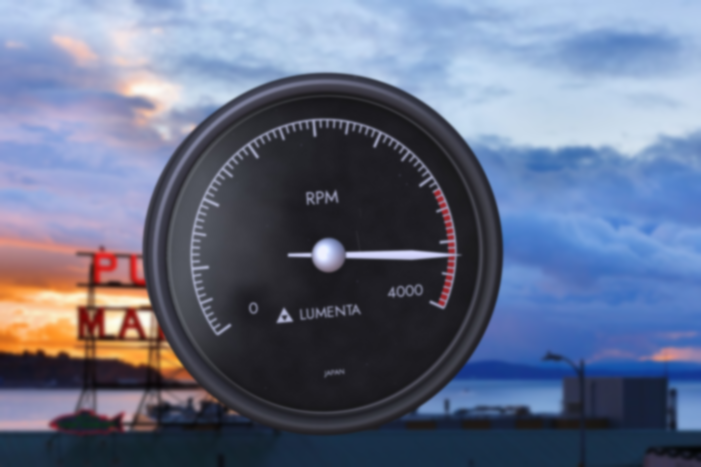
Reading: 3600 rpm
